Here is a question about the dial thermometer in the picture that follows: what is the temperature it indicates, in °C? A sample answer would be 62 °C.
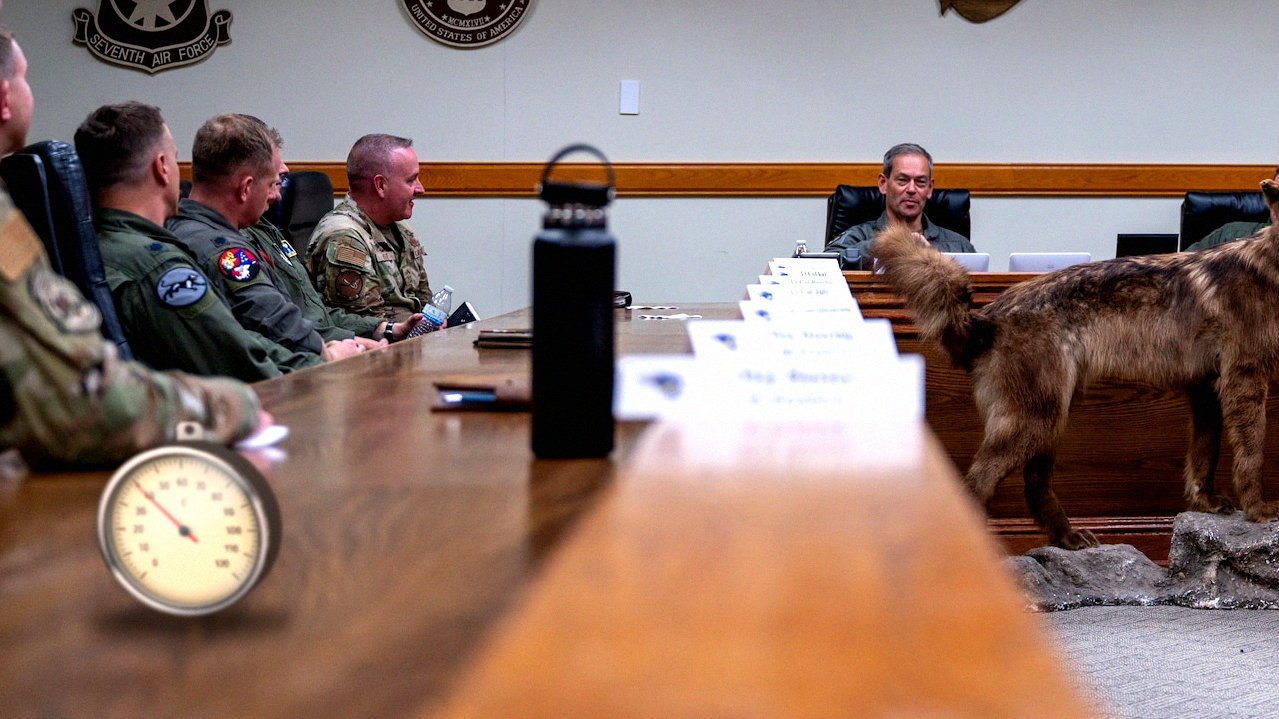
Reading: 40 °C
